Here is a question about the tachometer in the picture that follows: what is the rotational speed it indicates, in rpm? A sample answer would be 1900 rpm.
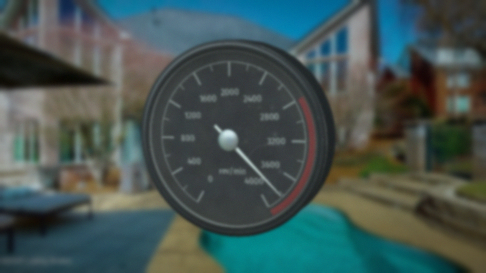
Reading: 3800 rpm
